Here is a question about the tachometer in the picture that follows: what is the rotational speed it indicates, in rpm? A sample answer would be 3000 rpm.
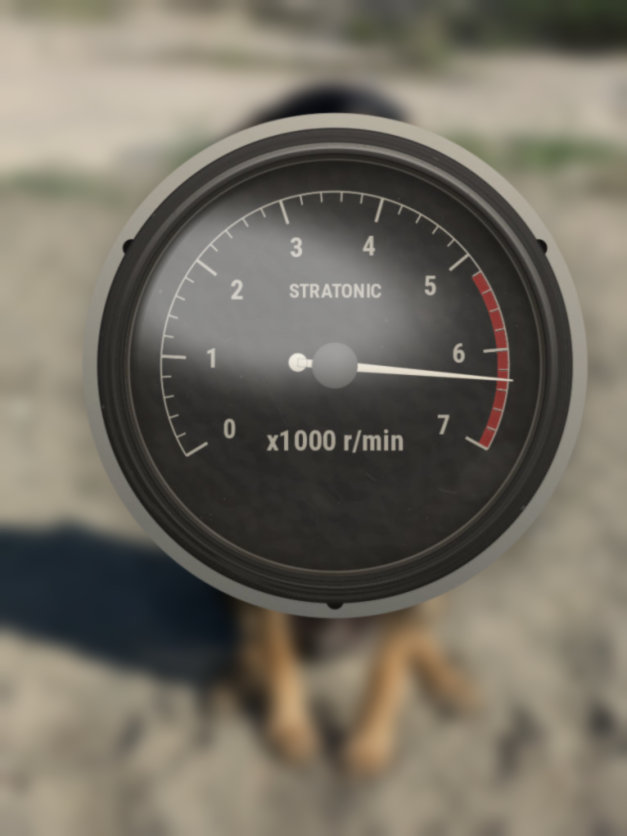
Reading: 6300 rpm
